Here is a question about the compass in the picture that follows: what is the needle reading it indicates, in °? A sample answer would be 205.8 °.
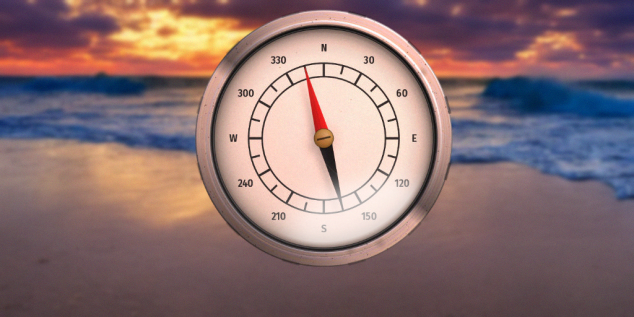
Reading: 345 °
